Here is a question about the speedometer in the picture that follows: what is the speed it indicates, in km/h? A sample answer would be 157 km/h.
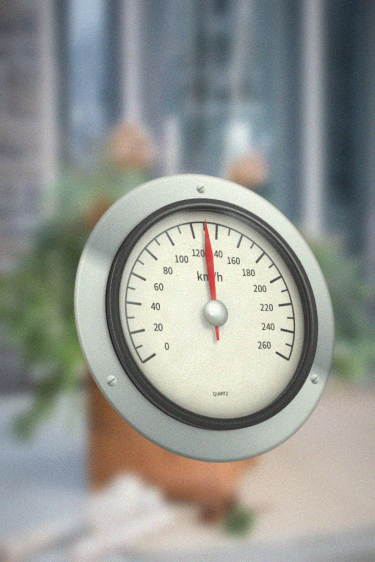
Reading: 130 km/h
